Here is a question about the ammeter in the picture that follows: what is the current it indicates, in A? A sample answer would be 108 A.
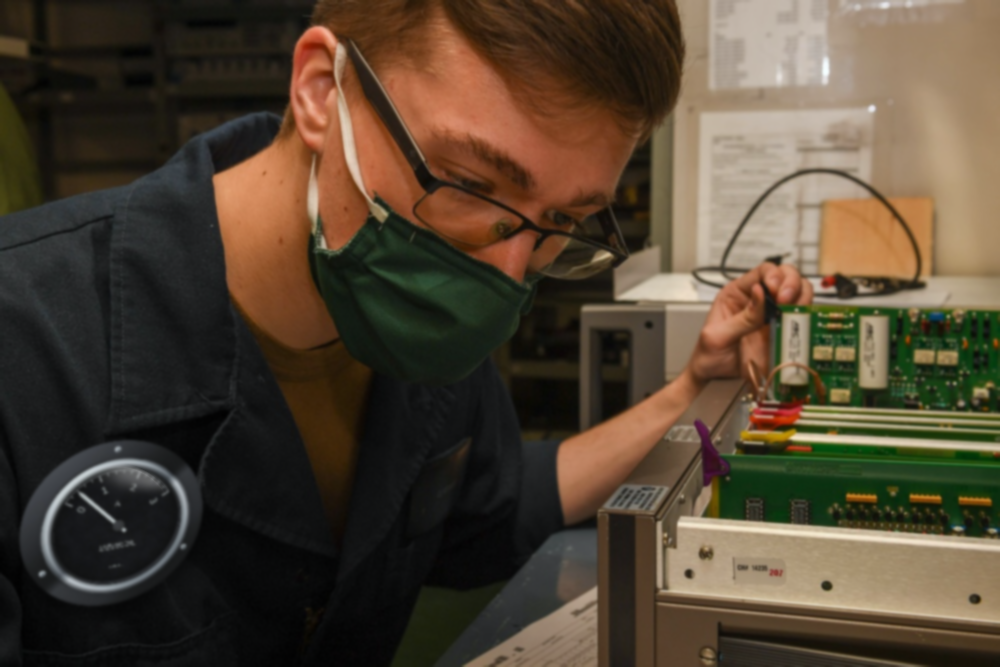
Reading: 0.4 A
